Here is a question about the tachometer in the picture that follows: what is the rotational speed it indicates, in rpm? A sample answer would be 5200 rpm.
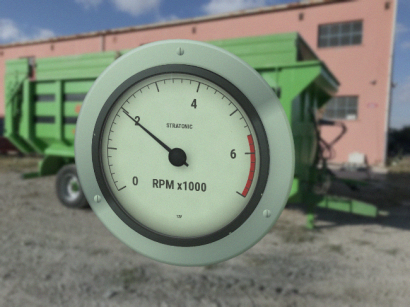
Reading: 2000 rpm
